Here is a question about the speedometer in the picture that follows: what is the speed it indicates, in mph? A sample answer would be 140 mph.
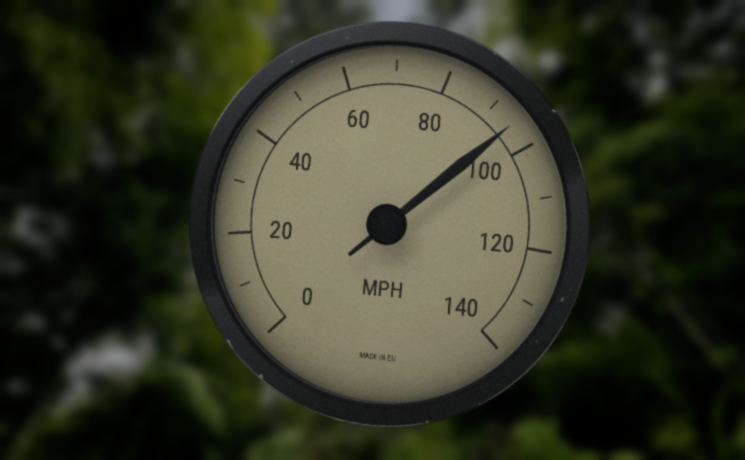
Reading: 95 mph
